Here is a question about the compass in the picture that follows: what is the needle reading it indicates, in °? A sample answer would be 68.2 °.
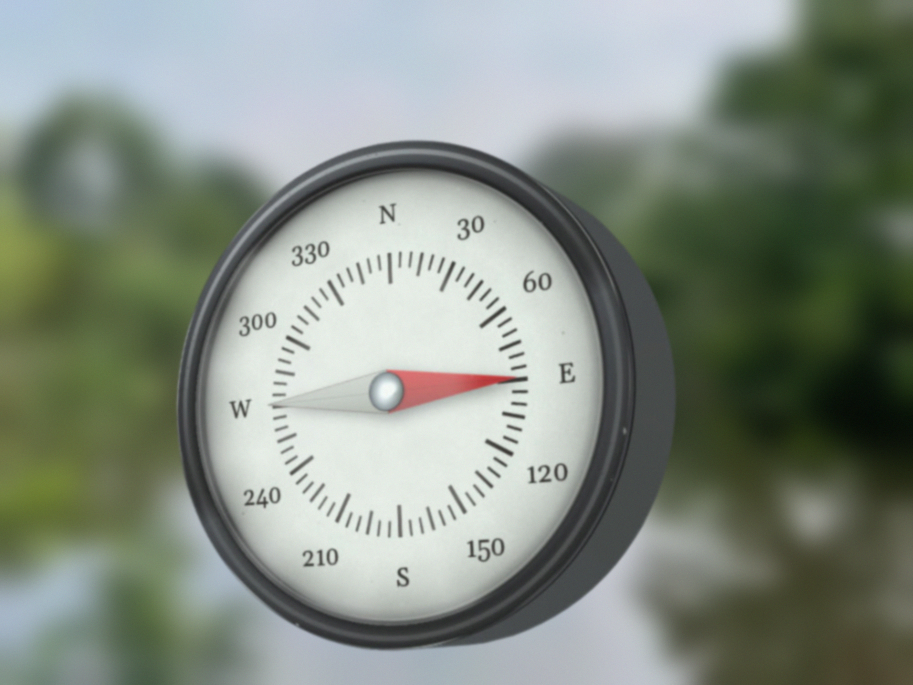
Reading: 90 °
